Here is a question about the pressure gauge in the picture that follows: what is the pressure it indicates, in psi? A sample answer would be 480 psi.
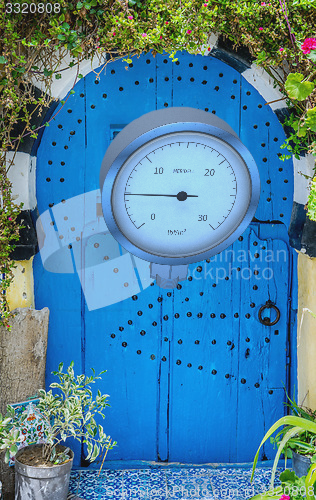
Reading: 5 psi
